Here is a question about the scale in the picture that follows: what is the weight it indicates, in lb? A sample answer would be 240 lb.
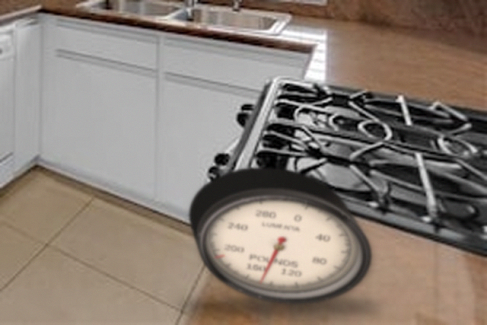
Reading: 150 lb
